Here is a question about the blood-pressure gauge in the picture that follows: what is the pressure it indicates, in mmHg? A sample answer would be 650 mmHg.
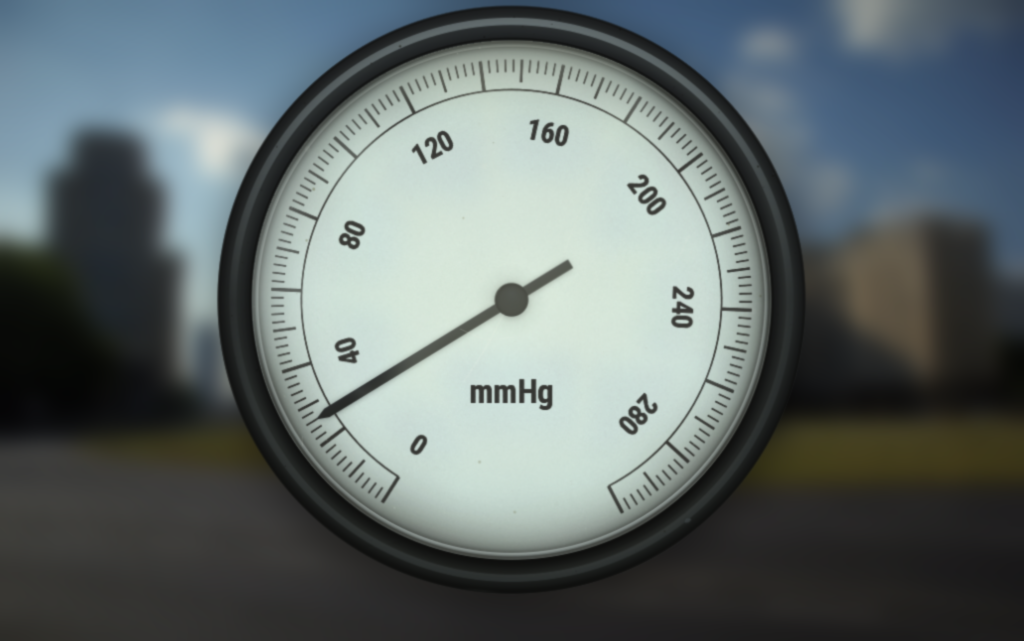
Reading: 26 mmHg
